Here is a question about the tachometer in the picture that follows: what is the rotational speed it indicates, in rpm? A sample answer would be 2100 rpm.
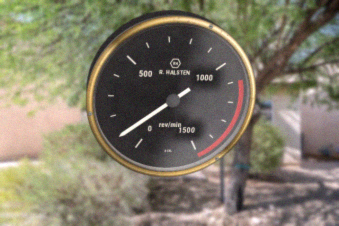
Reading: 100 rpm
